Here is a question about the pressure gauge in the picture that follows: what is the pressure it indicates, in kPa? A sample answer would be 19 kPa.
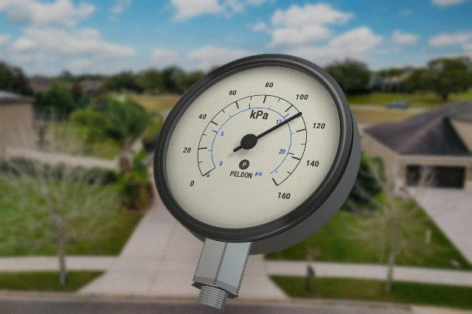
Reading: 110 kPa
